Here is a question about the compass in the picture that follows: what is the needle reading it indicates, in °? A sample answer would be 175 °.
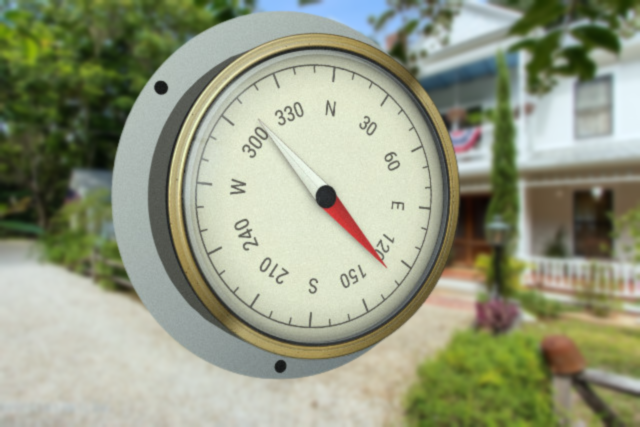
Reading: 130 °
